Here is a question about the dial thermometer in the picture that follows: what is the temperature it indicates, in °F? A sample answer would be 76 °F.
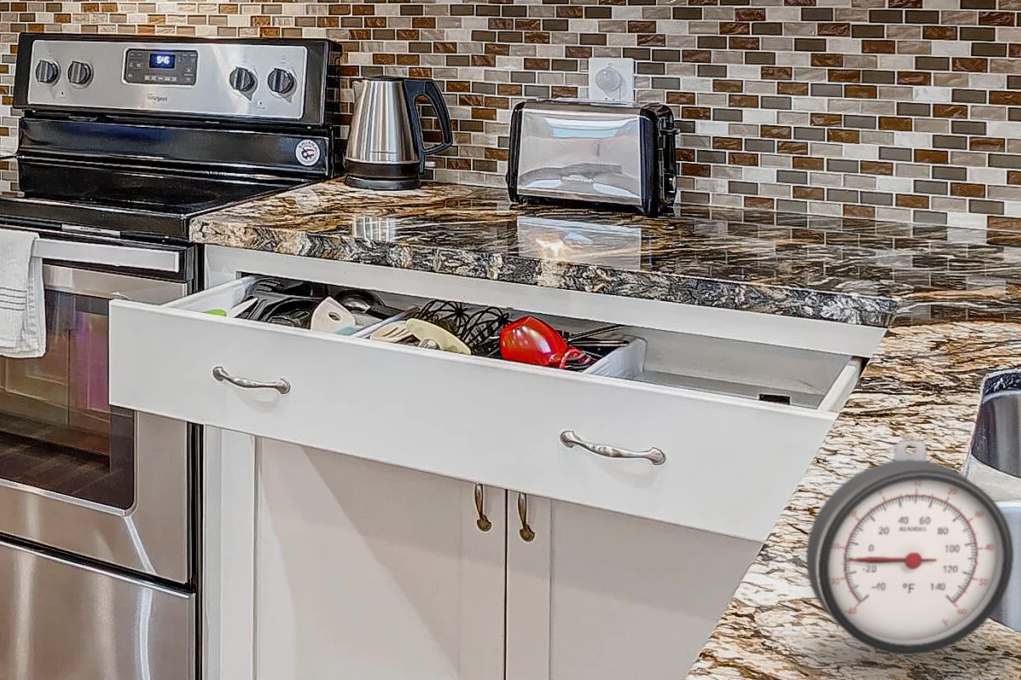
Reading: -10 °F
